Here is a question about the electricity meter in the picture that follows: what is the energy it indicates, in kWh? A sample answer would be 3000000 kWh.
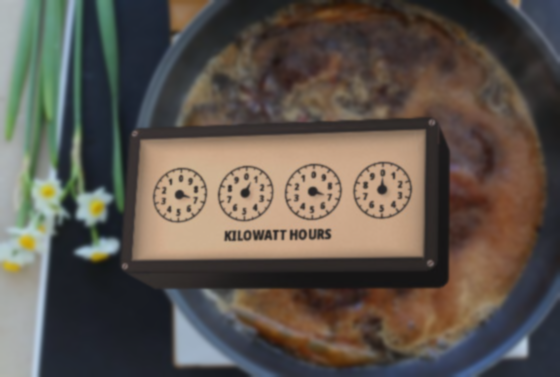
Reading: 7070 kWh
